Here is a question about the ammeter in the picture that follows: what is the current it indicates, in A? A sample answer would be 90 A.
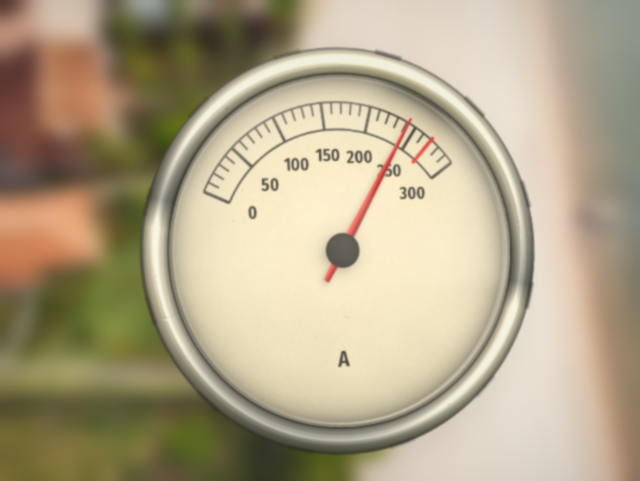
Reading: 240 A
